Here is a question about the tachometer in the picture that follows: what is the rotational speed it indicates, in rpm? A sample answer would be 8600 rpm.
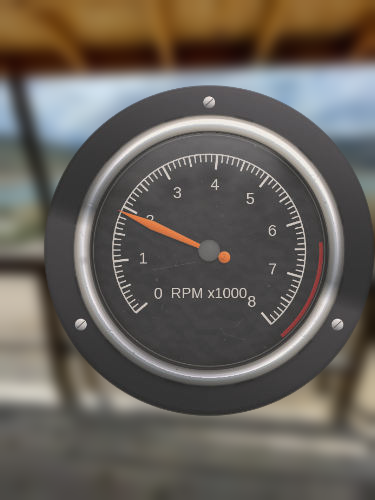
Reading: 1900 rpm
